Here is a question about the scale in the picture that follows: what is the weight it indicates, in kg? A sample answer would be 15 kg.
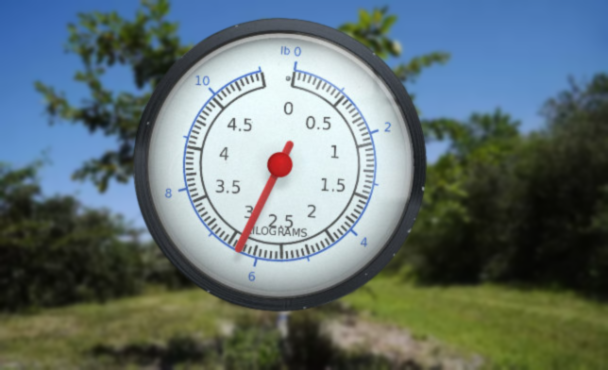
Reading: 2.9 kg
